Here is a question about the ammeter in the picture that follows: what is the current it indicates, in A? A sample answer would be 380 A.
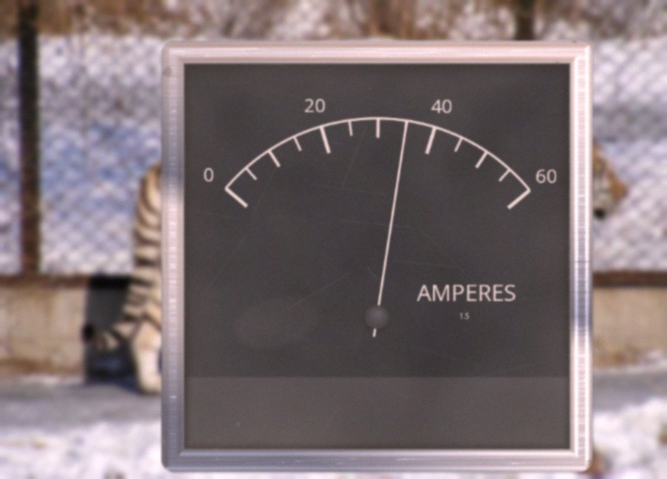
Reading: 35 A
